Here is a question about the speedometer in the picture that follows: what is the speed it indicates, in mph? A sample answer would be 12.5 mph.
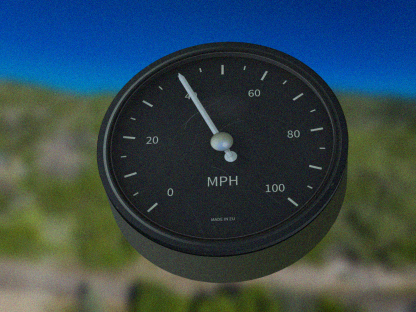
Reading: 40 mph
